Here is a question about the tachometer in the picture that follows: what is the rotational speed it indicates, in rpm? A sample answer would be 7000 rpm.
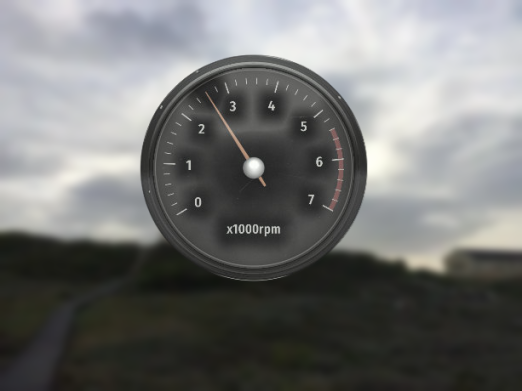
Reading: 2600 rpm
